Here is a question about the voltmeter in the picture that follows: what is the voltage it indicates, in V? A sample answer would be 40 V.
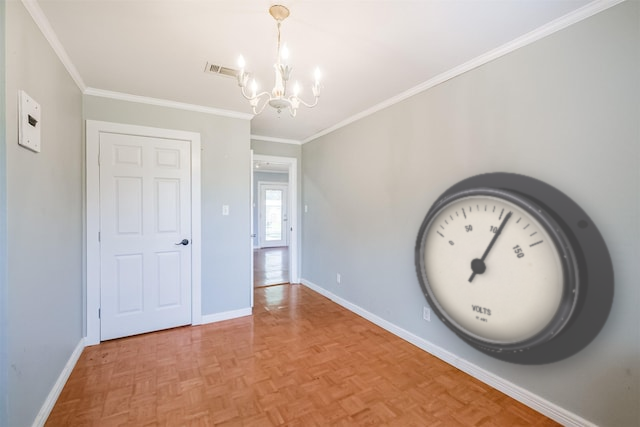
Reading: 110 V
